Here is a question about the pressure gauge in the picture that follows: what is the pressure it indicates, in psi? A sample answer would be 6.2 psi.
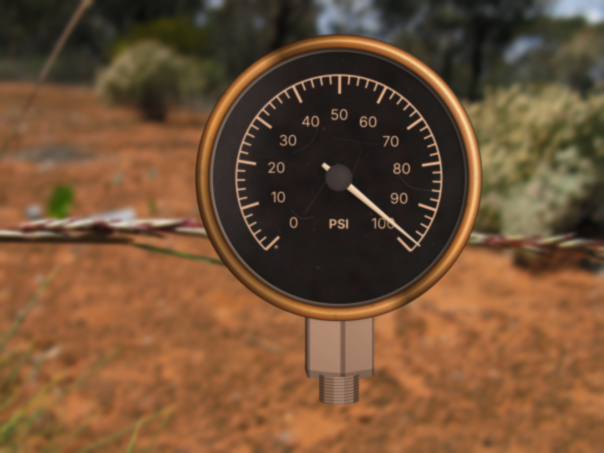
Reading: 98 psi
